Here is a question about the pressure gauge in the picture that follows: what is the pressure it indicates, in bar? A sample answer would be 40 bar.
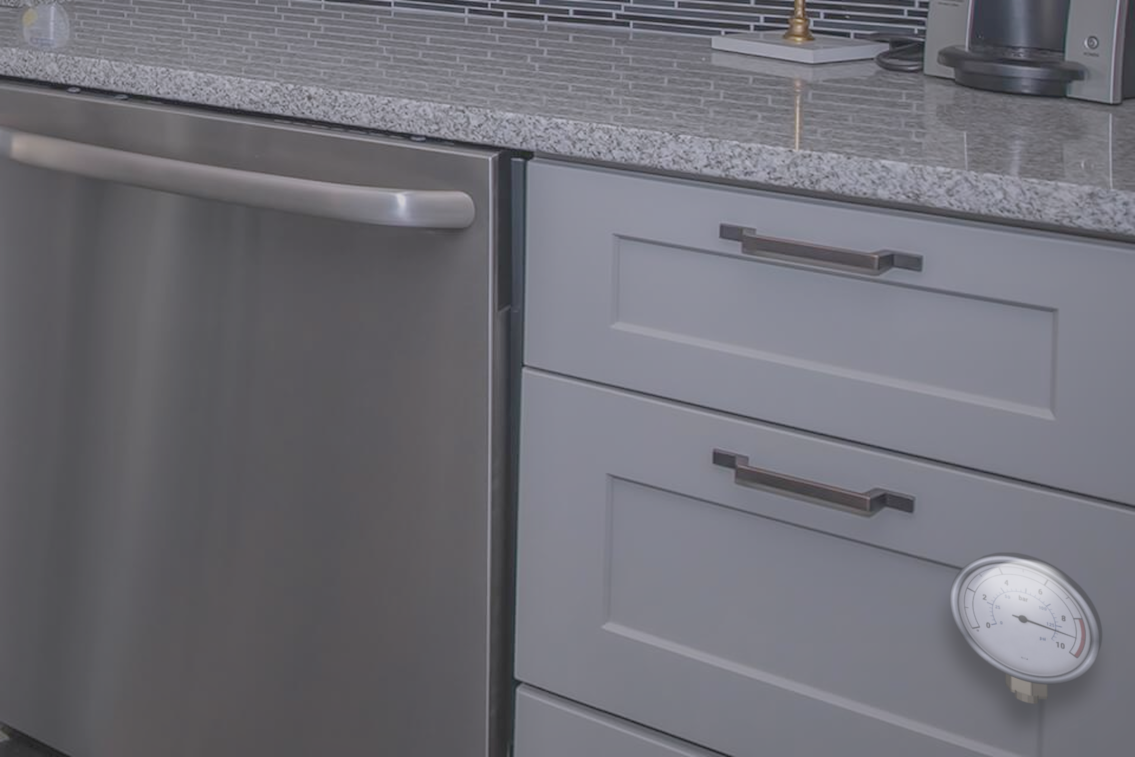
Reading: 9 bar
